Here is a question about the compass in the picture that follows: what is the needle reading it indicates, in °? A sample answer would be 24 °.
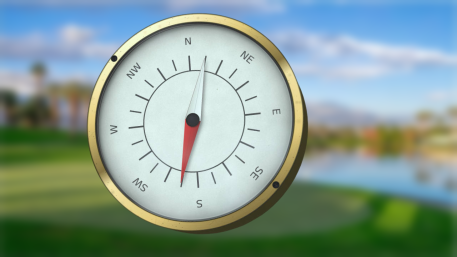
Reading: 195 °
